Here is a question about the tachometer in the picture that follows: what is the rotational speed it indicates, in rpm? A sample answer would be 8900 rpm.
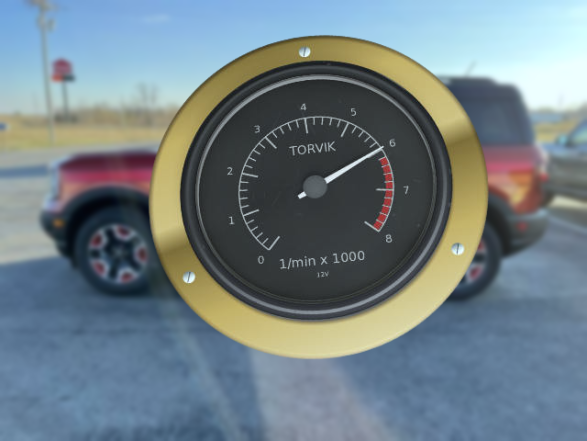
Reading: 6000 rpm
